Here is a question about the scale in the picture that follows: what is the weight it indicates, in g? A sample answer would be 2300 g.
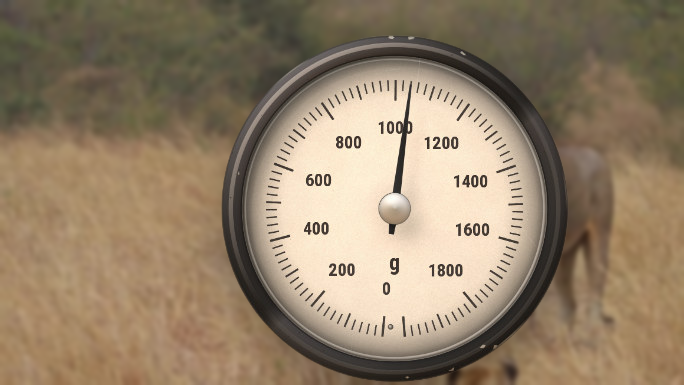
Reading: 1040 g
